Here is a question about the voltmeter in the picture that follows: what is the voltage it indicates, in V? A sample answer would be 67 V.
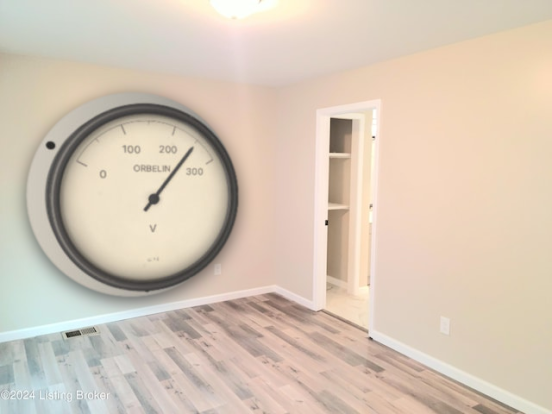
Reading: 250 V
